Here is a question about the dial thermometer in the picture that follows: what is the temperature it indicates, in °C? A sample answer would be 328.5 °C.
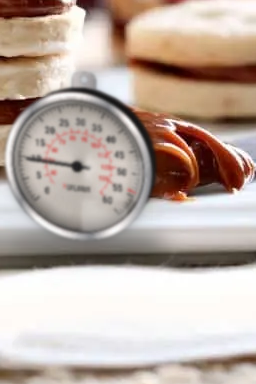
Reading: 10 °C
